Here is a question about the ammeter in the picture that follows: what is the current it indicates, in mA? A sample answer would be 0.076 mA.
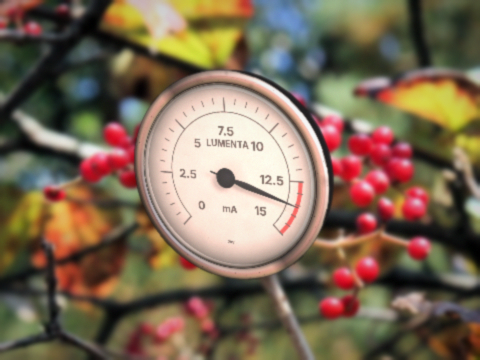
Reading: 13.5 mA
